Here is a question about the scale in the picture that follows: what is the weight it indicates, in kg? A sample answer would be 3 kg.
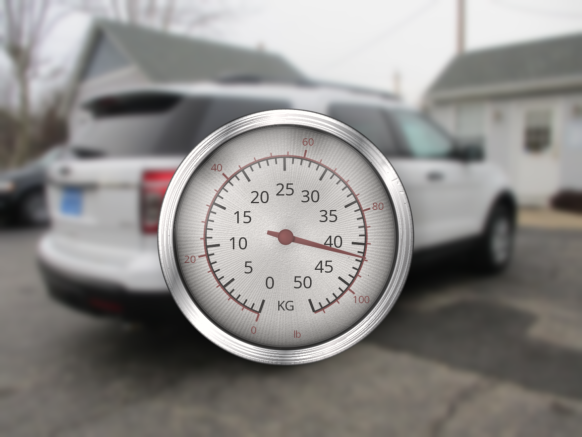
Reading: 41.5 kg
